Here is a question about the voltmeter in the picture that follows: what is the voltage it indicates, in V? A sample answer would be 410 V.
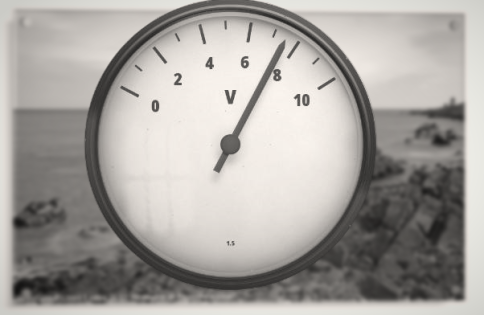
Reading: 7.5 V
